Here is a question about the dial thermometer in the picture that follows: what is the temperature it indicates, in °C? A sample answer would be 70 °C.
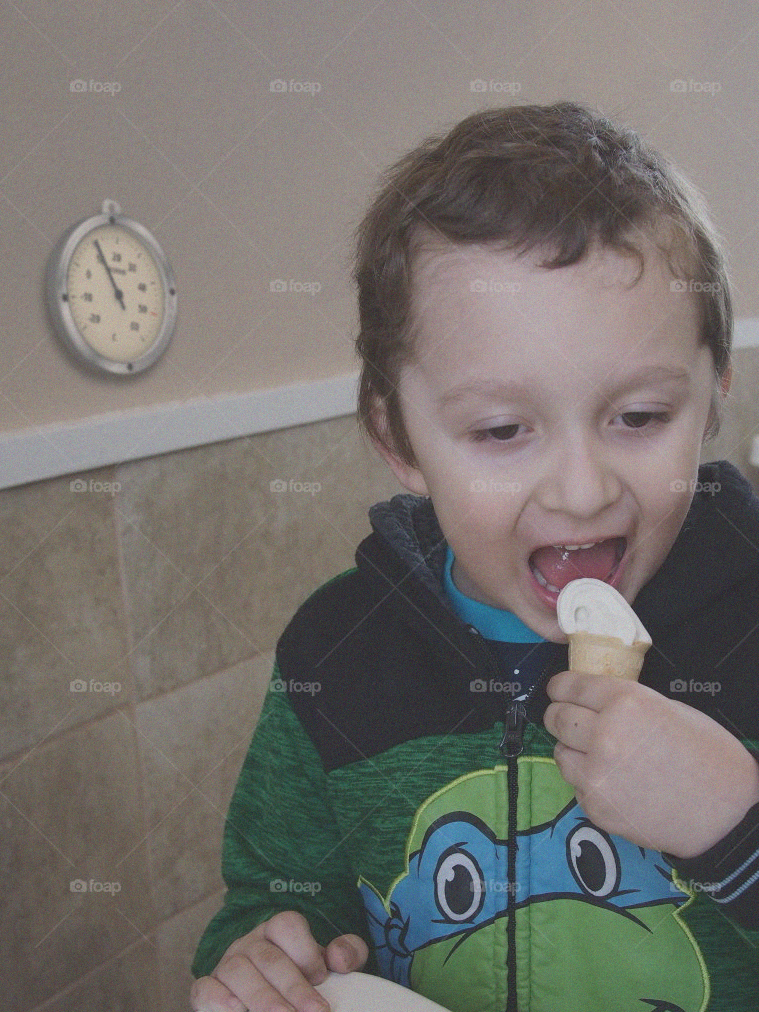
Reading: 10 °C
